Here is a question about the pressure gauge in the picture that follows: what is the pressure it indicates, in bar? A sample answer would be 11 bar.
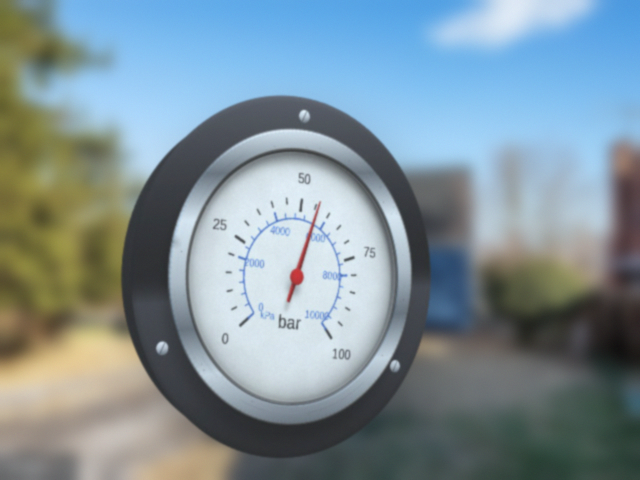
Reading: 55 bar
